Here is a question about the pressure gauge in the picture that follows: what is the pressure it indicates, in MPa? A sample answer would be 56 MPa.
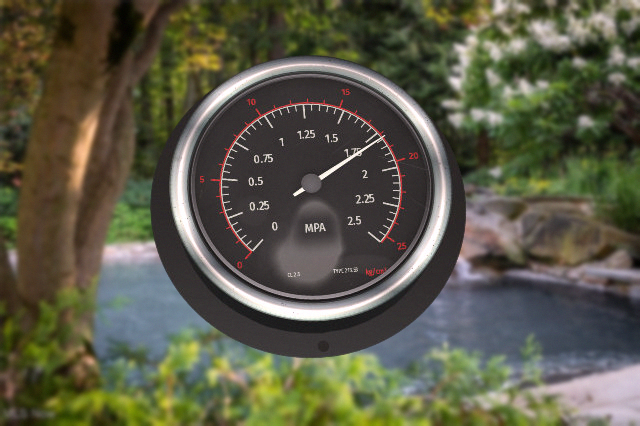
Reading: 1.8 MPa
